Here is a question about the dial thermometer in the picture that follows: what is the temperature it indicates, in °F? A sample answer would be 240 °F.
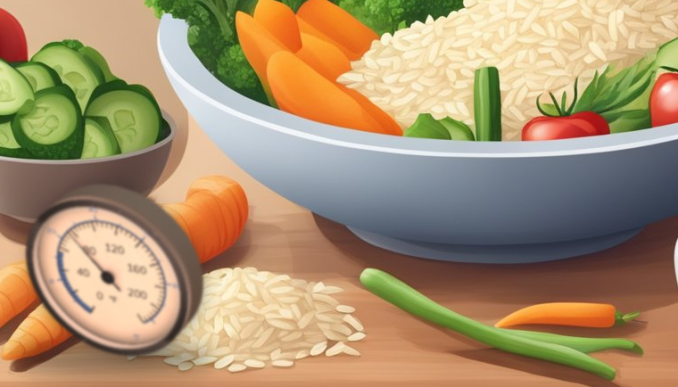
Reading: 80 °F
